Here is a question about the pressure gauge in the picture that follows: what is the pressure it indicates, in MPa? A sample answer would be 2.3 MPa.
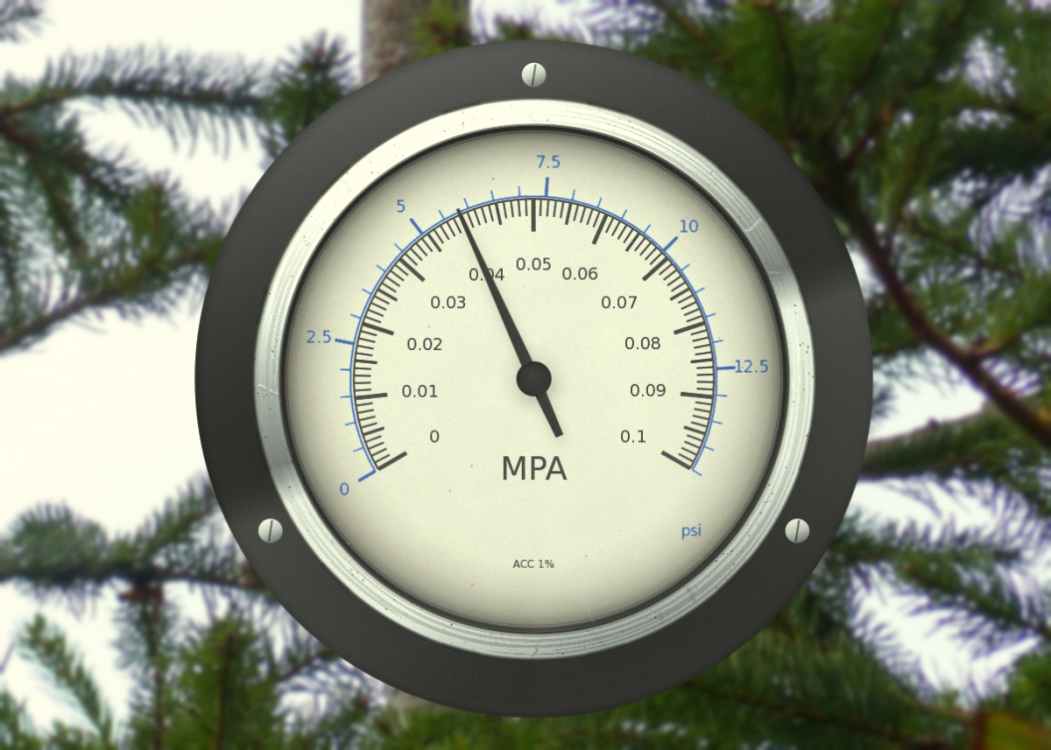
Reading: 0.04 MPa
